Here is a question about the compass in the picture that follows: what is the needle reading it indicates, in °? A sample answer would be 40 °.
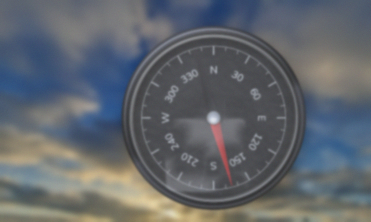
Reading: 165 °
